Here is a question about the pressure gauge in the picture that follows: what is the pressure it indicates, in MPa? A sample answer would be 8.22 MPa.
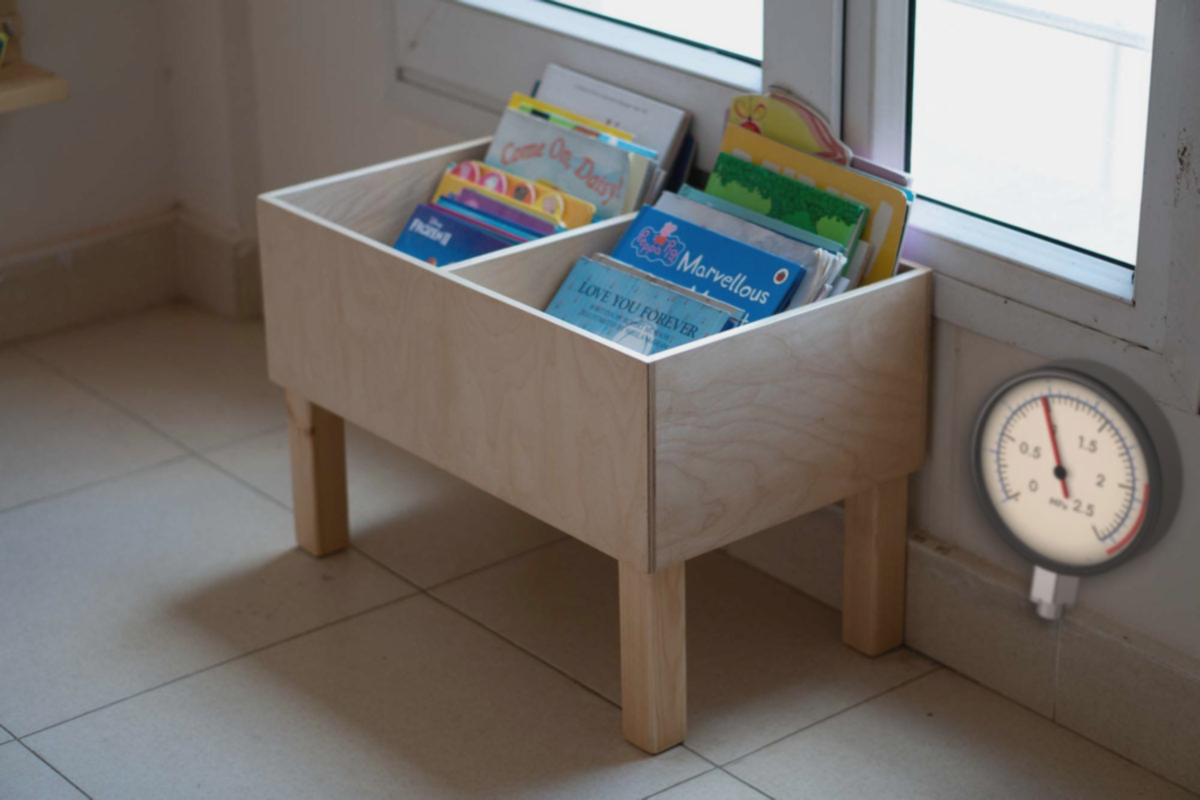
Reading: 1 MPa
